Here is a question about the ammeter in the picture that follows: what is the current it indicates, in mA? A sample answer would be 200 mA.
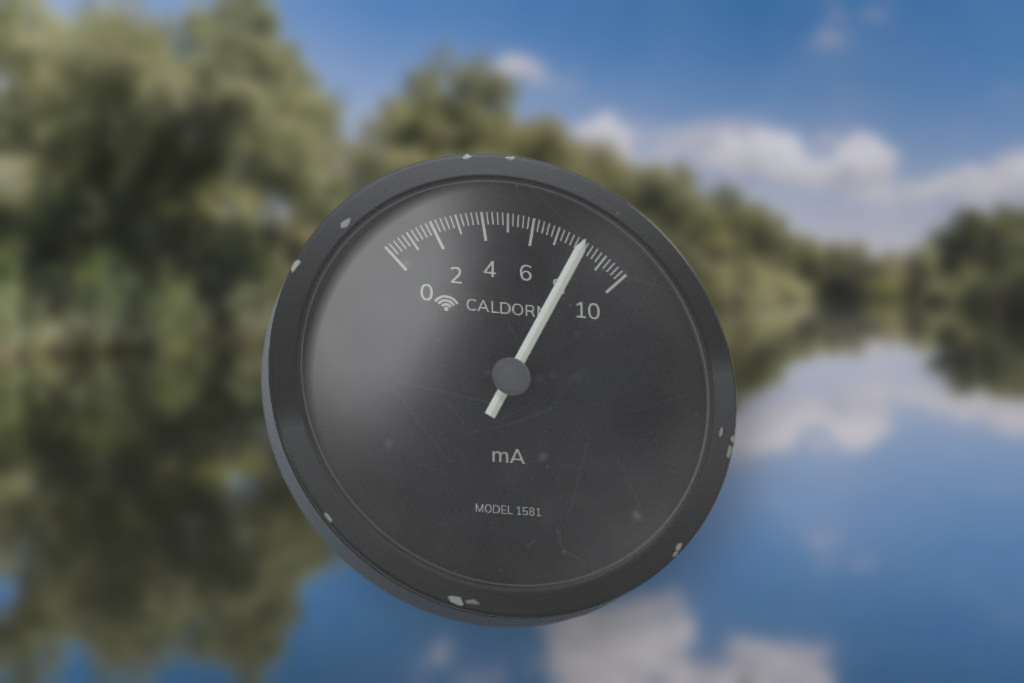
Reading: 8 mA
